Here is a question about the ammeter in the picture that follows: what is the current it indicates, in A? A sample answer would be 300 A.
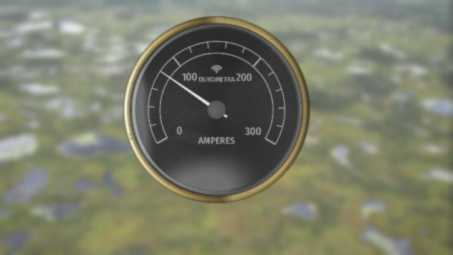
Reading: 80 A
